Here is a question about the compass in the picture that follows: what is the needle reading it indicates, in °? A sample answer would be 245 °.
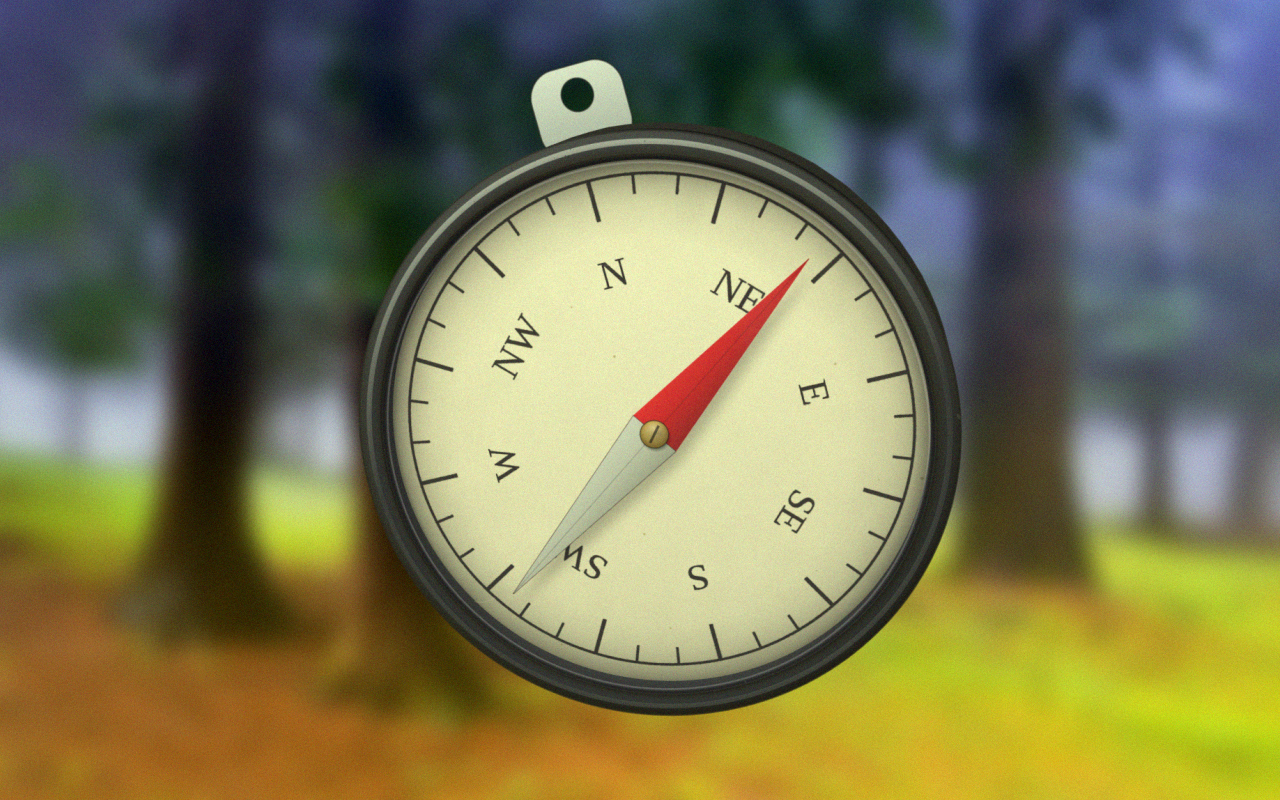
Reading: 55 °
